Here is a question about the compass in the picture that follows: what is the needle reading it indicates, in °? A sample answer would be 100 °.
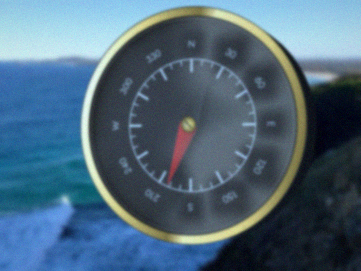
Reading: 200 °
